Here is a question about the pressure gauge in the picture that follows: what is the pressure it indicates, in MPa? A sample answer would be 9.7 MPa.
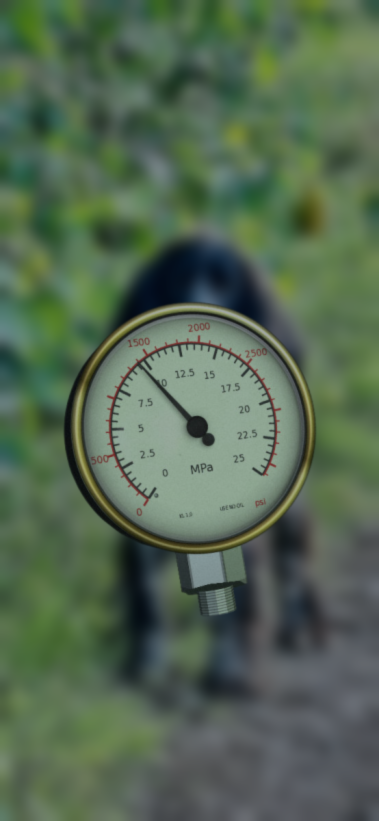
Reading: 9.5 MPa
